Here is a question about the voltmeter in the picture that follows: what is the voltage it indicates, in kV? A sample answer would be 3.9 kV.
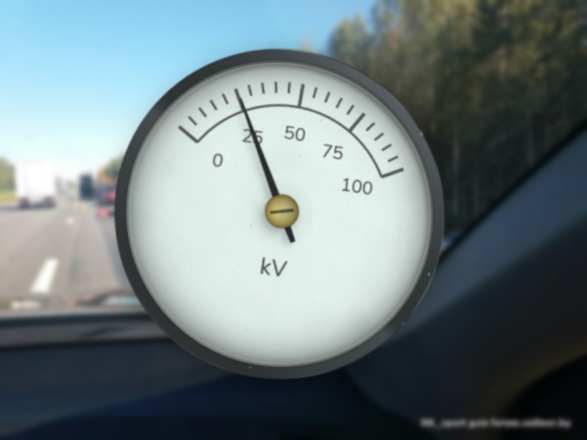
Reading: 25 kV
